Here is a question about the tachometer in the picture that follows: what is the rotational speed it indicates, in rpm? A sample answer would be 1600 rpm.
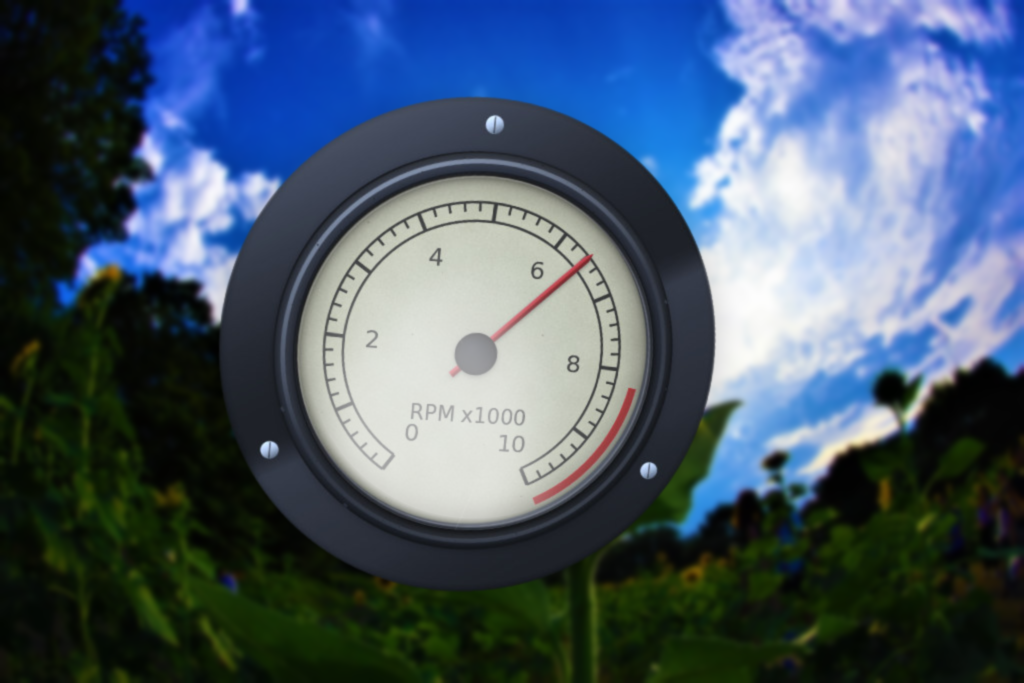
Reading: 6400 rpm
